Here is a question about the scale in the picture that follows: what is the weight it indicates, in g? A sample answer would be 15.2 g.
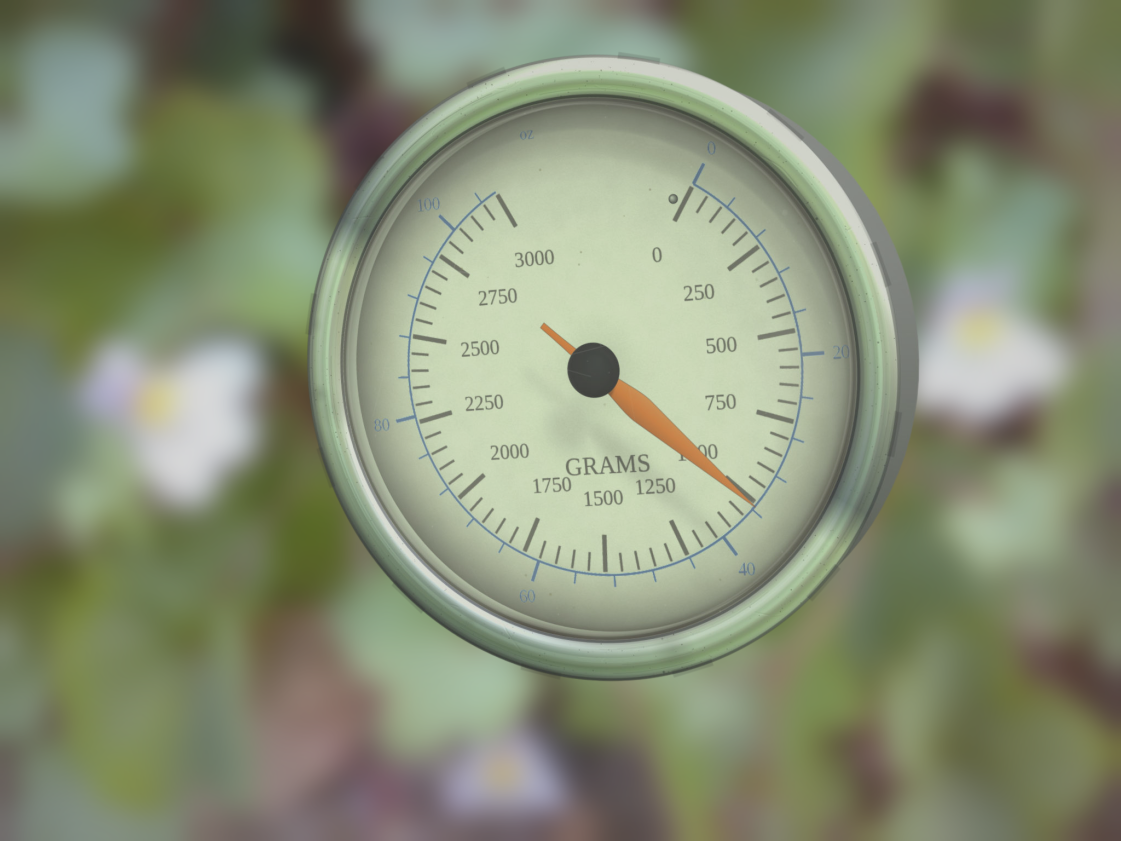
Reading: 1000 g
